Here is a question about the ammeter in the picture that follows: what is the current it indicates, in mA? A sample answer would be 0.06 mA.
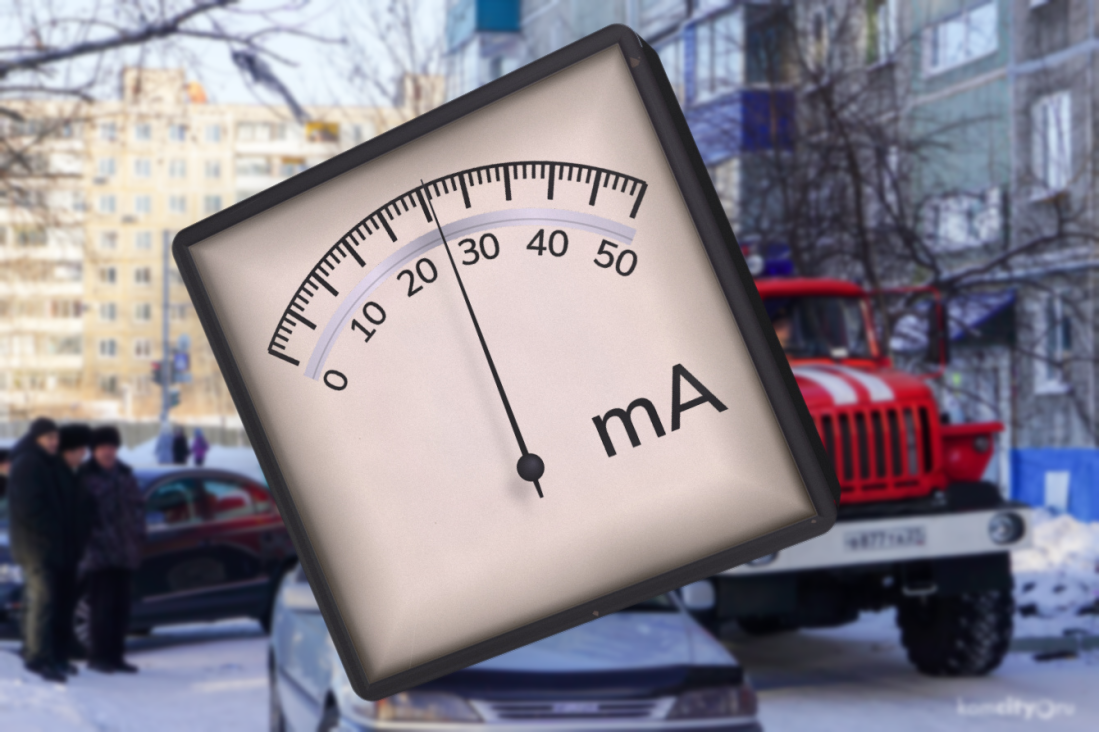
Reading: 26 mA
